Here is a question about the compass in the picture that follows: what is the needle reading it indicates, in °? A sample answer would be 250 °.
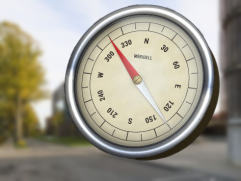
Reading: 315 °
